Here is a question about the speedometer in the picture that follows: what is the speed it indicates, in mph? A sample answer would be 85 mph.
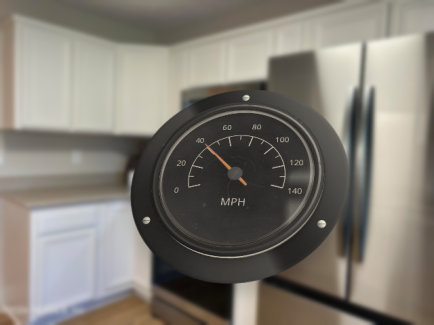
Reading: 40 mph
